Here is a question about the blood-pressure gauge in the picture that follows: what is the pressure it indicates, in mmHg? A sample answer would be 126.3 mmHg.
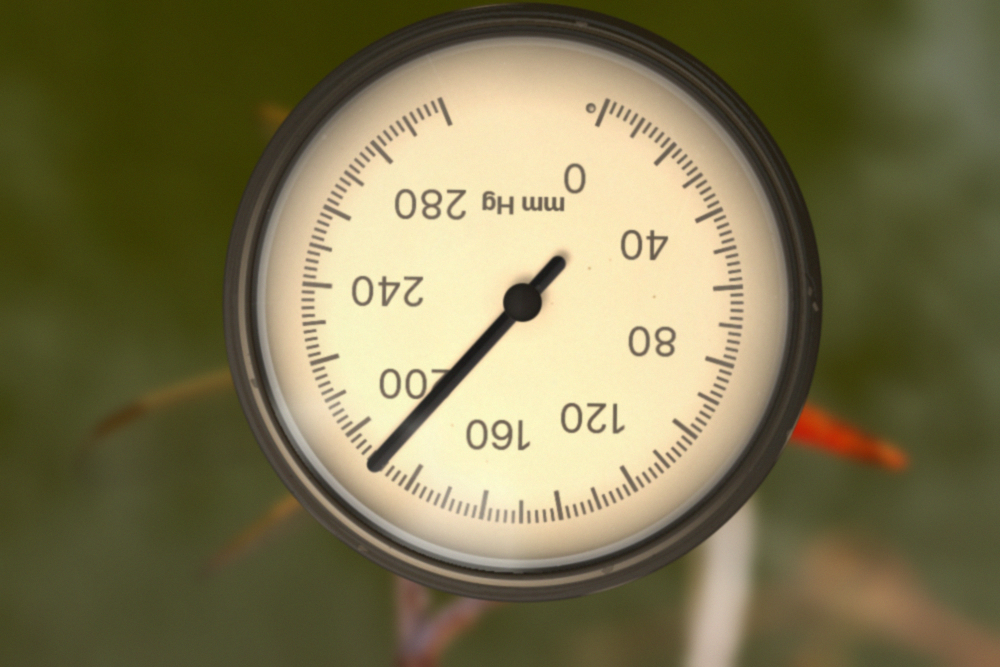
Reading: 190 mmHg
